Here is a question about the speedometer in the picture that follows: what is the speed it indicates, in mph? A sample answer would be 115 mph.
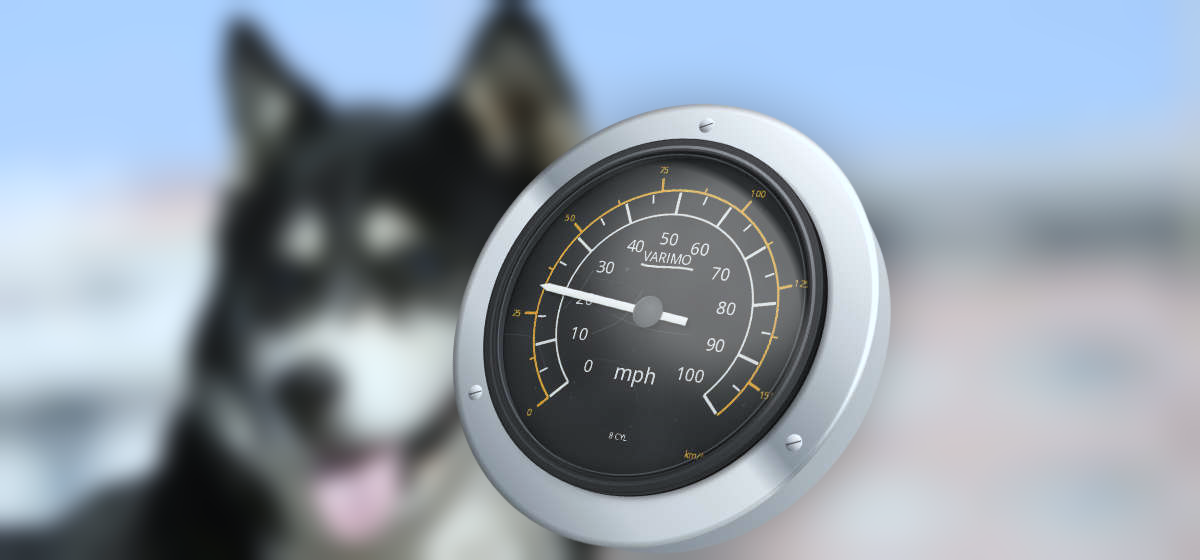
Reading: 20 mph
